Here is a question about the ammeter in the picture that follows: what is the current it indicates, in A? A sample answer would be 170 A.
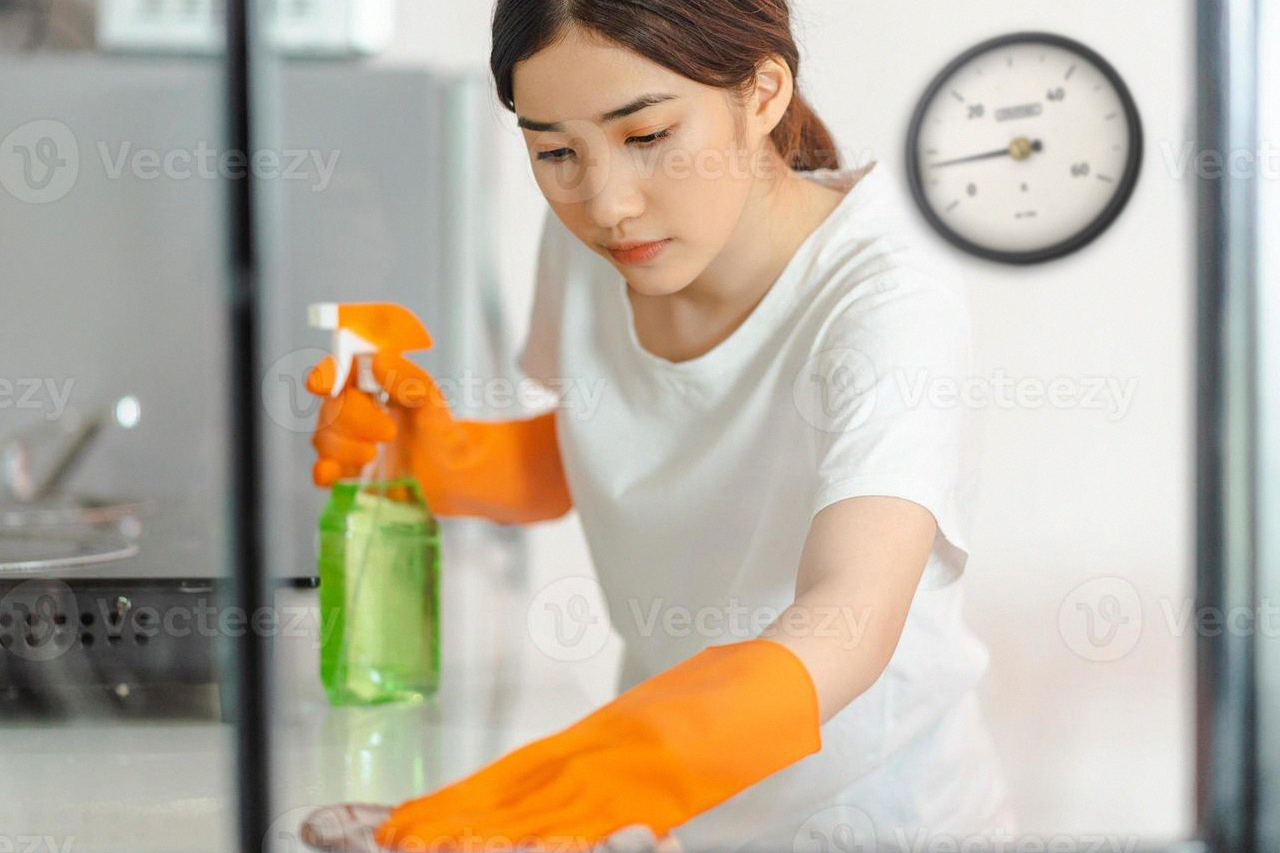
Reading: 7.5 A
